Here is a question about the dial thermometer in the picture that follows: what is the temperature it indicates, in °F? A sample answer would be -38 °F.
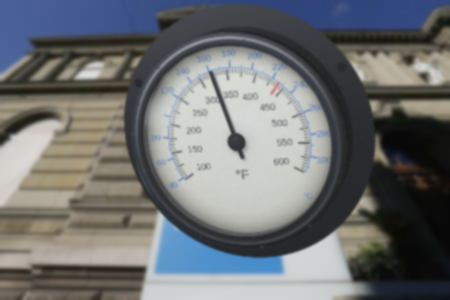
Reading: 325 °F
